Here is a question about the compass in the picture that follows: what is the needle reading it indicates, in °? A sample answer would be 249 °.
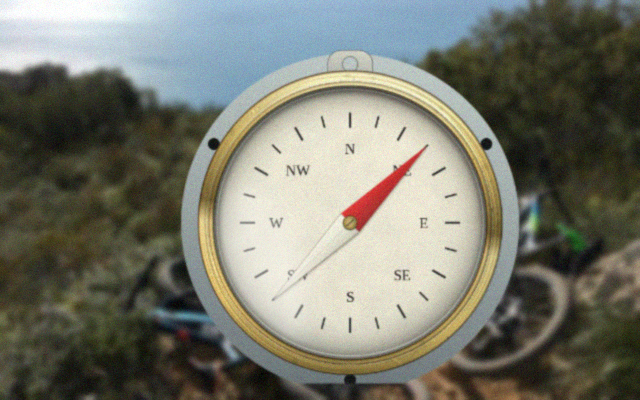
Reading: 45 °
